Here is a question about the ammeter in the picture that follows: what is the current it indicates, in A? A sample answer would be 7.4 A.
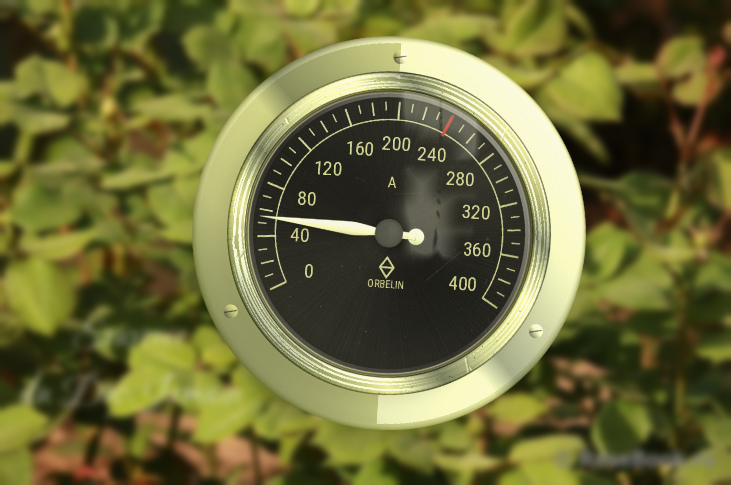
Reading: 55 A
